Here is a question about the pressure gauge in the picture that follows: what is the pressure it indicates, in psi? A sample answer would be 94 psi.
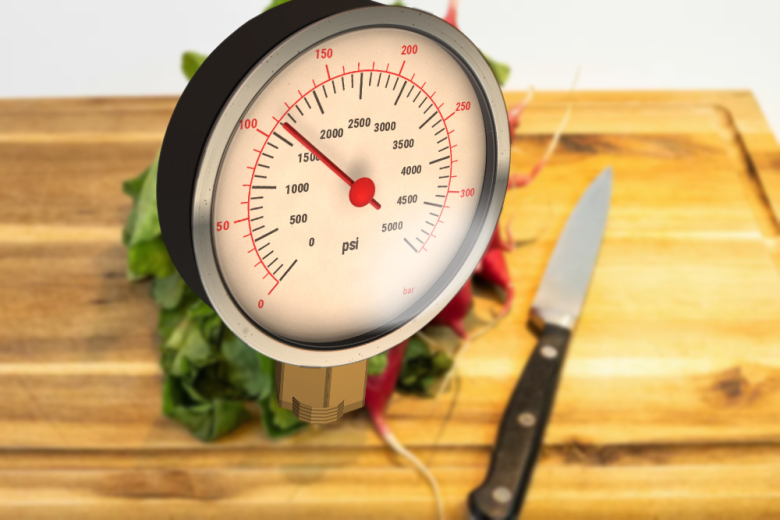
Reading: 1600 psi
